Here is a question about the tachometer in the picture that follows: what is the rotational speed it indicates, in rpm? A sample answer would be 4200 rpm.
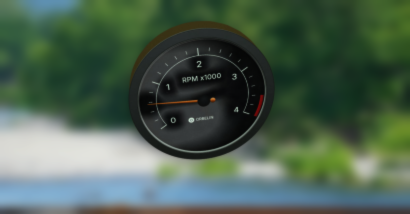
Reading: 600 rpm
